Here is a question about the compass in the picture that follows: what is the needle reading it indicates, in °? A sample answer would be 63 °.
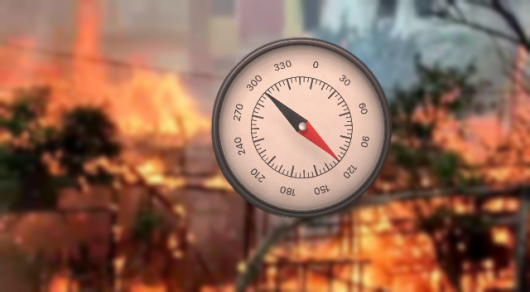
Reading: 120 °
